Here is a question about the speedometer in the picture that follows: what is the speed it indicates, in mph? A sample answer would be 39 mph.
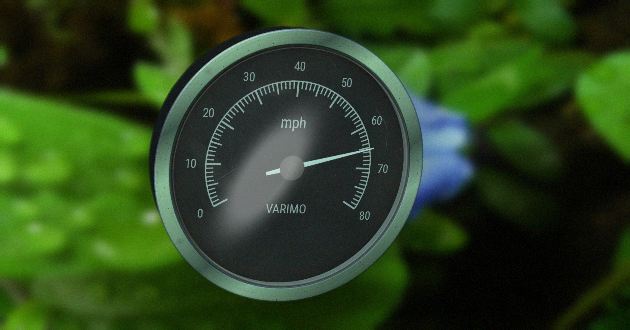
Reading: 65 mph
